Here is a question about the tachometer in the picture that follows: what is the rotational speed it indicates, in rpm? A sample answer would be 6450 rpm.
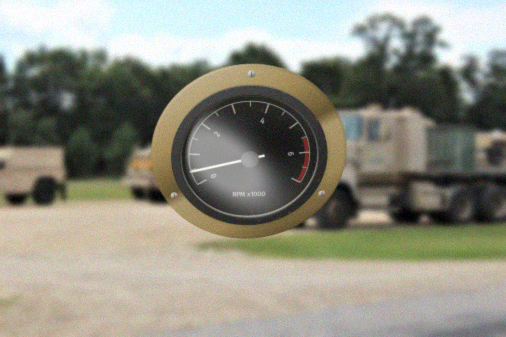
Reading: 500 rpm
